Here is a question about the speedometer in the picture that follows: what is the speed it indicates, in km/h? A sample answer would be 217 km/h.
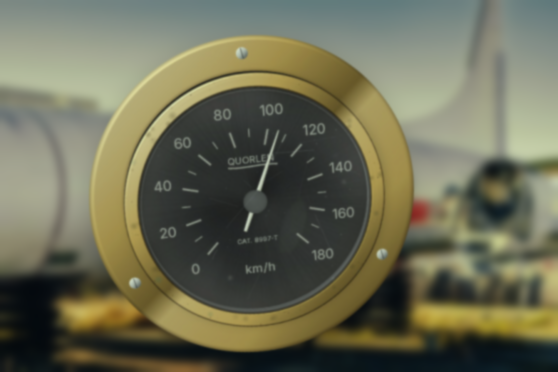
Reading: 105 km/h
